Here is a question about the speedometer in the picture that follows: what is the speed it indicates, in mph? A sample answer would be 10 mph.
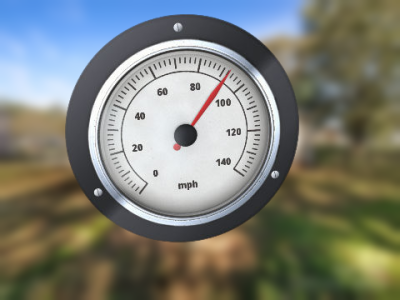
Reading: 92 mph
